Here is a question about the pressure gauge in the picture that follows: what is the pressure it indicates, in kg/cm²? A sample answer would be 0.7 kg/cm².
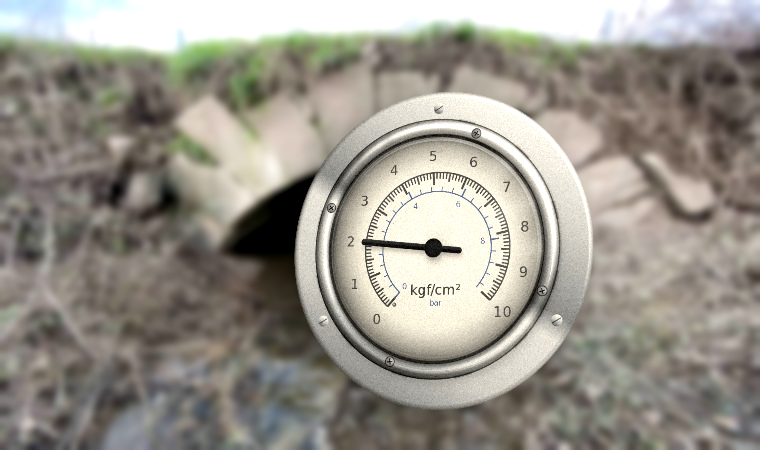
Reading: 2 kg/cm²
